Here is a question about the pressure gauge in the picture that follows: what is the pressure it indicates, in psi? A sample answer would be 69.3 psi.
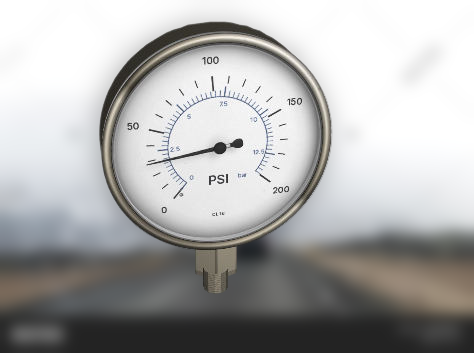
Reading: 30 psi
